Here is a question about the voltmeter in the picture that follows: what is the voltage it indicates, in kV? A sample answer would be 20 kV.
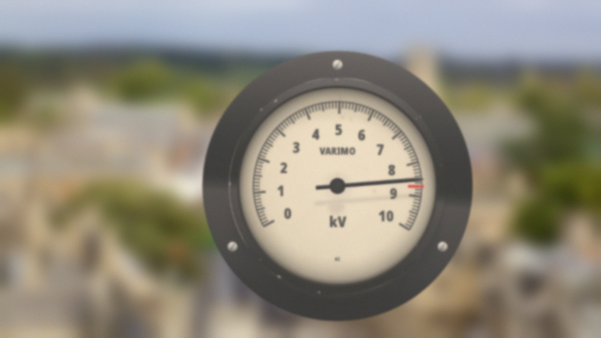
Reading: 8.5 kV
